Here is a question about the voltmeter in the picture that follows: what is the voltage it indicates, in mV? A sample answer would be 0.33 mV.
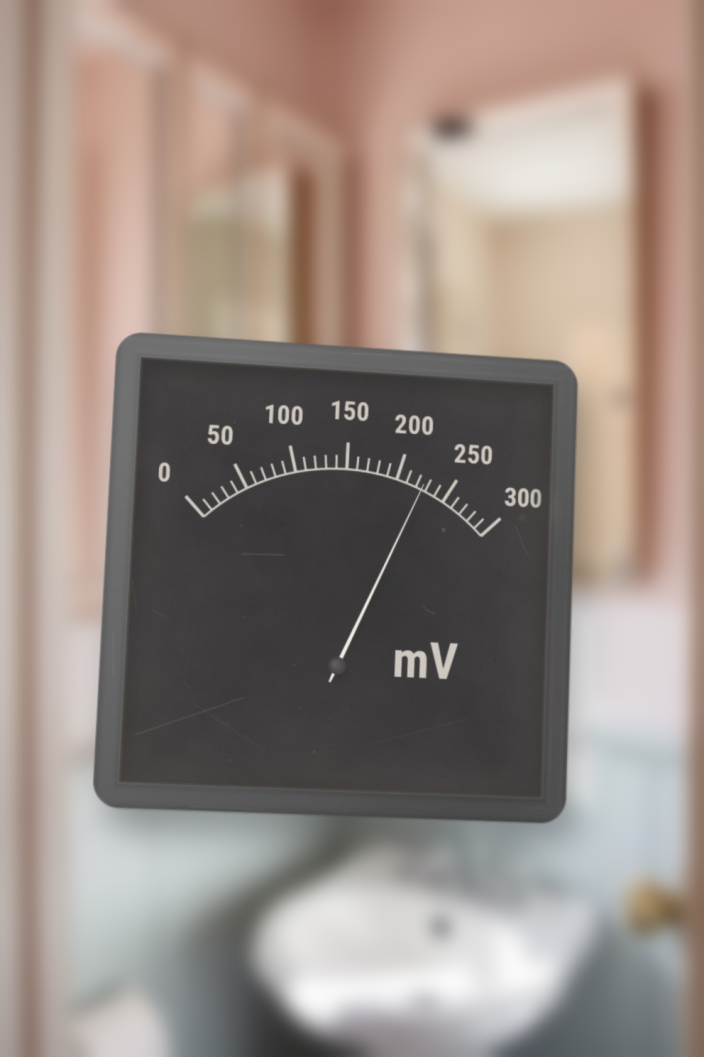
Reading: 225 mV
